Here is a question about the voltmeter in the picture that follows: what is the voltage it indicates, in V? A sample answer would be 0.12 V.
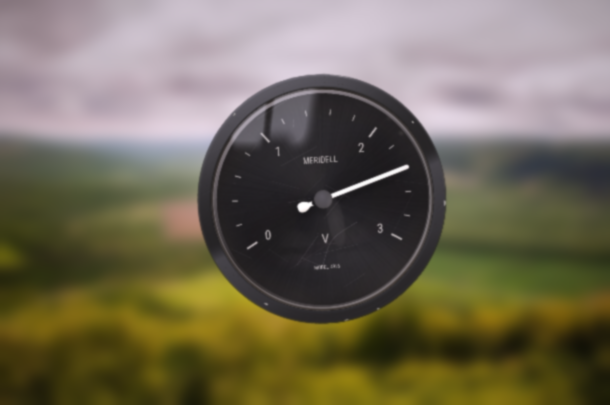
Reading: 2.4 V
